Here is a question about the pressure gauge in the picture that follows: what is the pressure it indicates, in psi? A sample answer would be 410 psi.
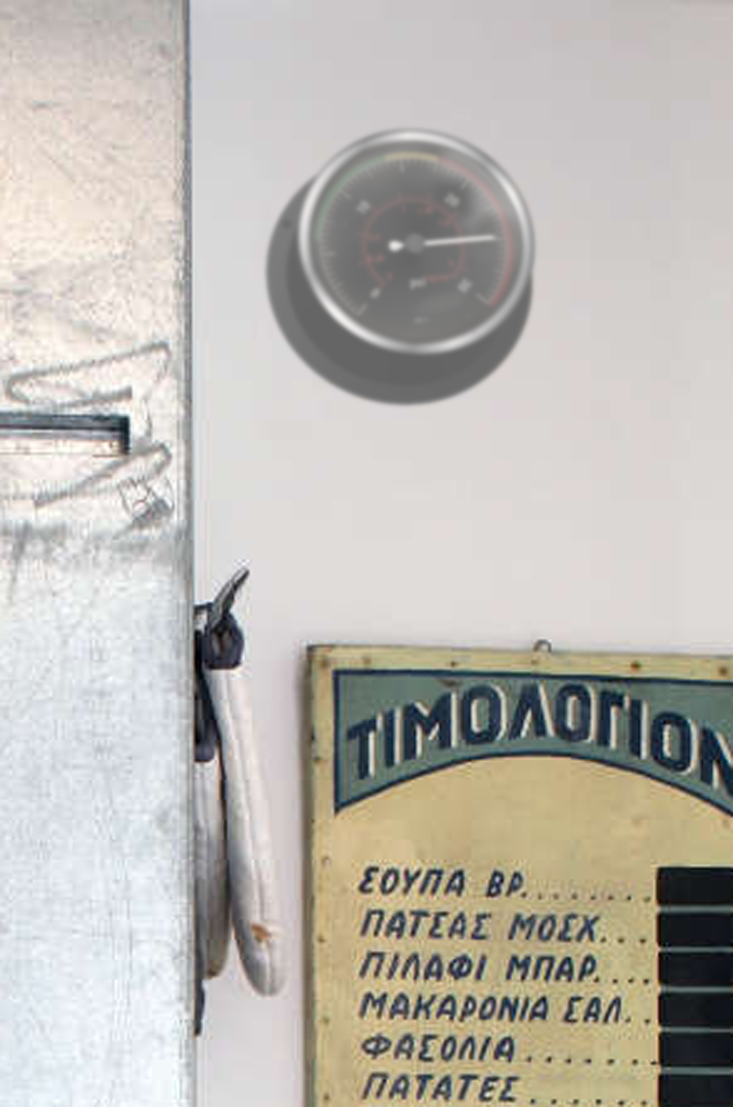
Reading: 25 psi
